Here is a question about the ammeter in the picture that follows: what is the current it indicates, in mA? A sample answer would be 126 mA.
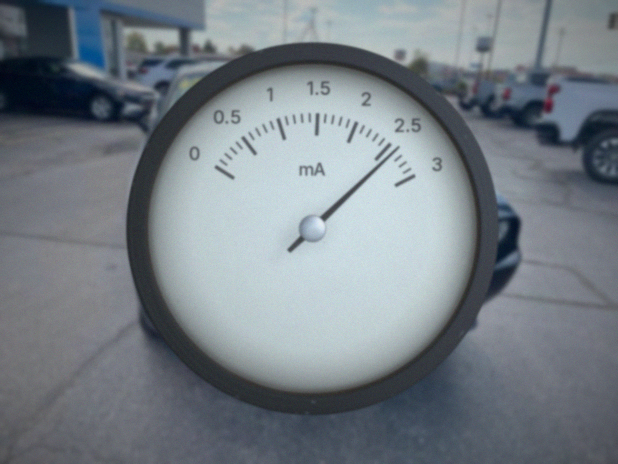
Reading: 2.6 mA
